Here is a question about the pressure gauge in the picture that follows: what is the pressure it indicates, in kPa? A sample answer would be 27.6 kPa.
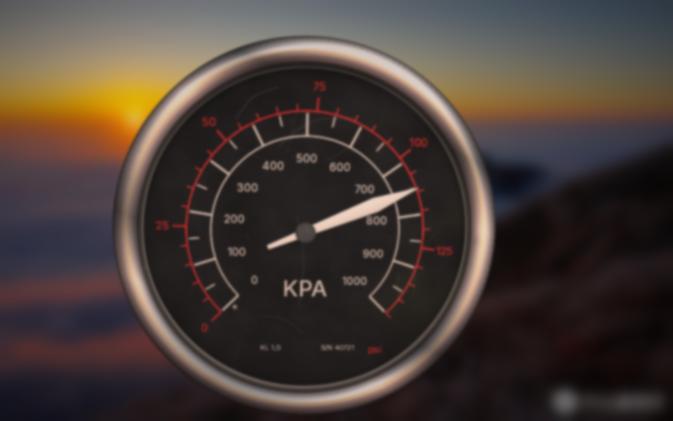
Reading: 750 kPa
